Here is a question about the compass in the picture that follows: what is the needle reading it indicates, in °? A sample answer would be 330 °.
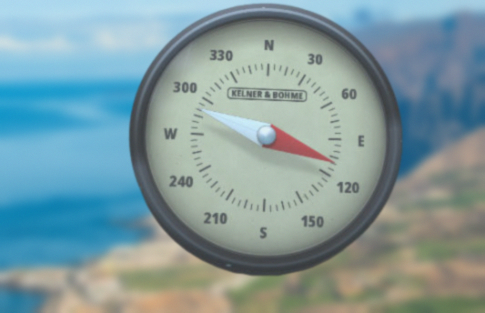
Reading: 110 °
